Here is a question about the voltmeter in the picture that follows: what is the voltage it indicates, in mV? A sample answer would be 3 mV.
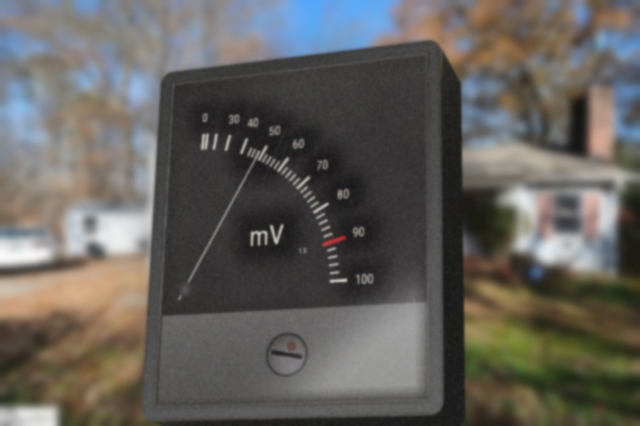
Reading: 50 mV
